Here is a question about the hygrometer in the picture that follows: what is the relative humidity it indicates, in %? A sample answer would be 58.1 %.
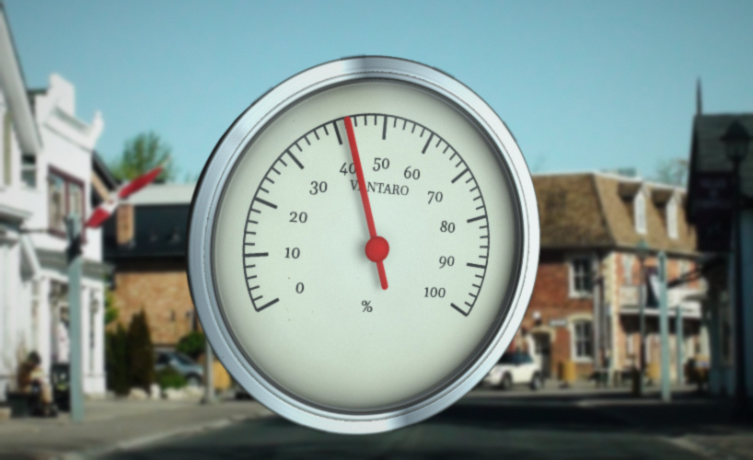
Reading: 42 %
